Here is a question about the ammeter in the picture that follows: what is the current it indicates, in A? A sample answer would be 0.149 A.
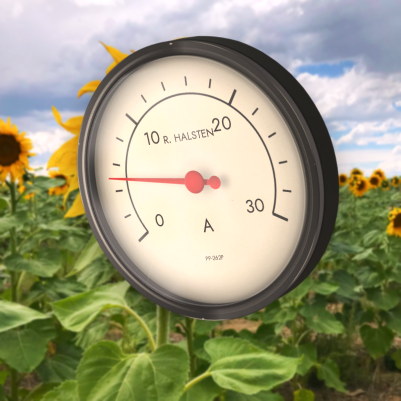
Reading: 5 A
